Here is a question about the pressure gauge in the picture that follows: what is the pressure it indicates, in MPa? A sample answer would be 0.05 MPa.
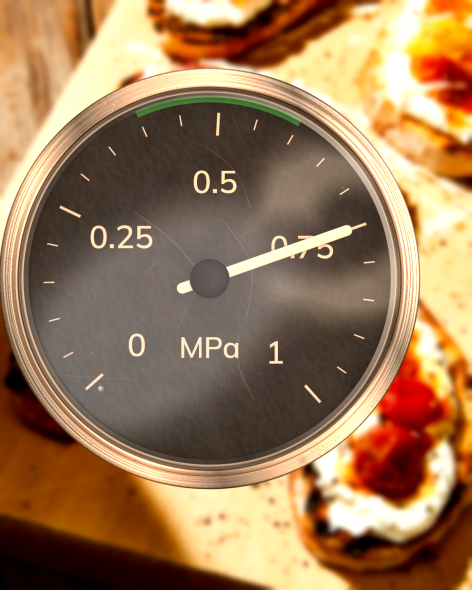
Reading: 0.75 MPa
